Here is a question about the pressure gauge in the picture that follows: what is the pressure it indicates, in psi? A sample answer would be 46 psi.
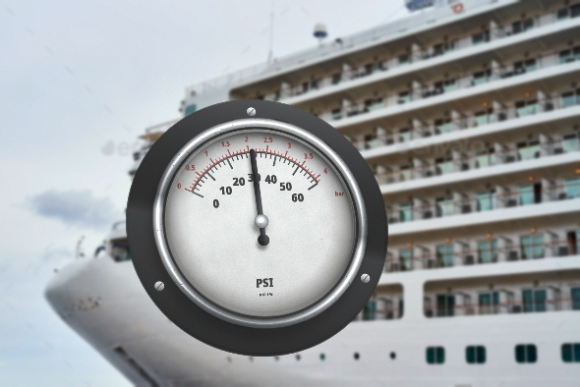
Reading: 30 psi
